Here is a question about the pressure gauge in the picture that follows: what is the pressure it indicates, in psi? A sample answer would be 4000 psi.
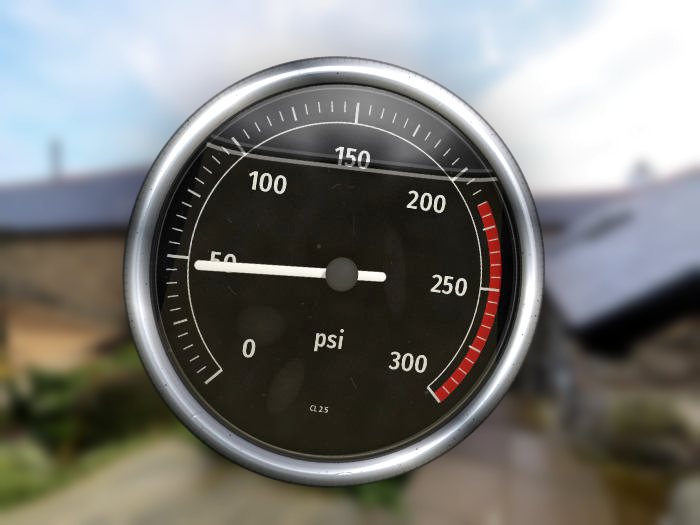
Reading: 47.5 psi
